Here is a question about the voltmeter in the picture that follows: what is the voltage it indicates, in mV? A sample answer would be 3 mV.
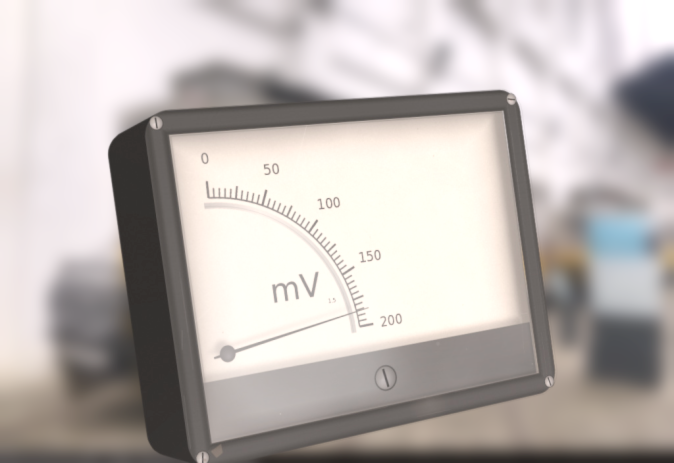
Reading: 185 mV
